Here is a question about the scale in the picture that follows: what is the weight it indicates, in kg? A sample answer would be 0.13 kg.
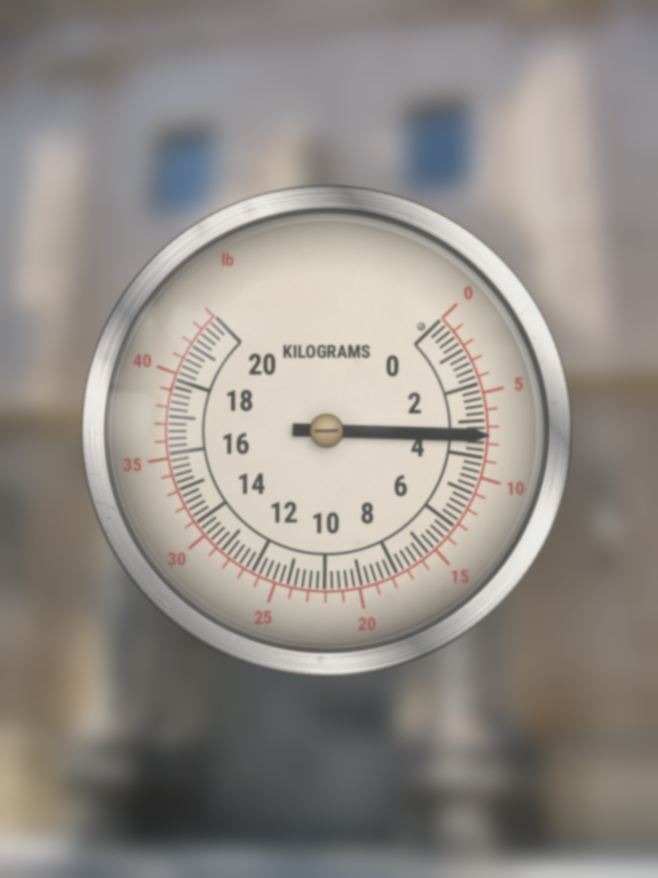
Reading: 3.4 kg
